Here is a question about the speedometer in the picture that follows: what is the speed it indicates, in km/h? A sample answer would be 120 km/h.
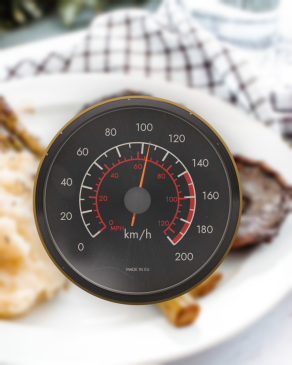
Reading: 105 km/h
